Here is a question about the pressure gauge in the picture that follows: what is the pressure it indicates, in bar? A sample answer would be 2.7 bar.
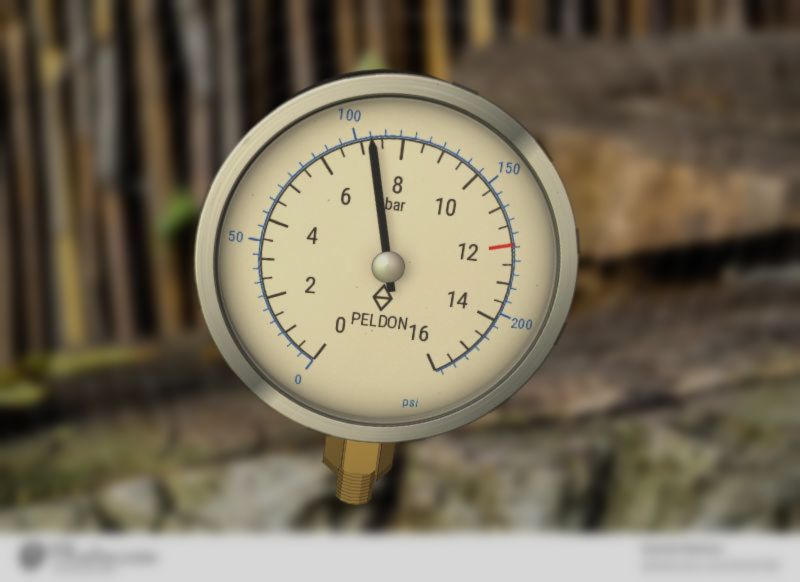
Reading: 7.25 bar
